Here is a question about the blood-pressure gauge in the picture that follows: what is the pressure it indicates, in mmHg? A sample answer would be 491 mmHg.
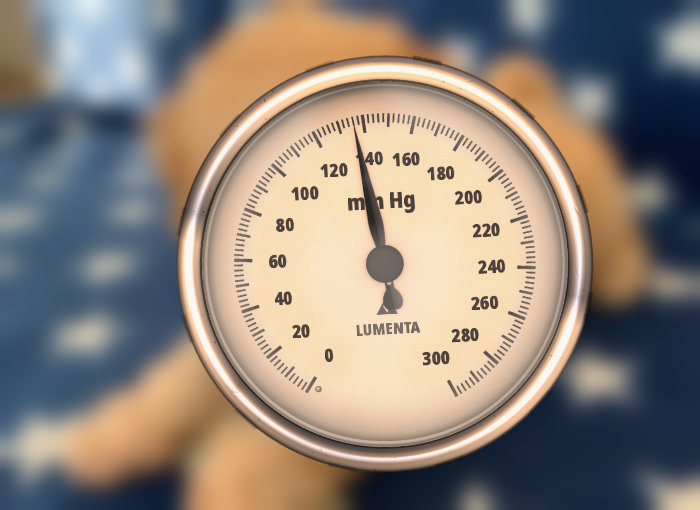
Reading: 136 mmHg
